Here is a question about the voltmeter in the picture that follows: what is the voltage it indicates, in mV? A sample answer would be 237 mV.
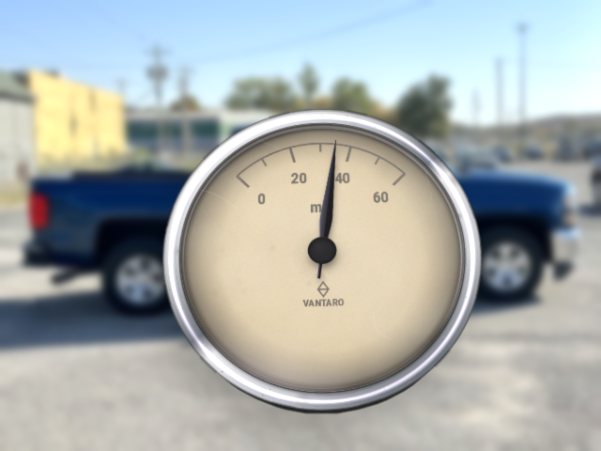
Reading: 35 mV
